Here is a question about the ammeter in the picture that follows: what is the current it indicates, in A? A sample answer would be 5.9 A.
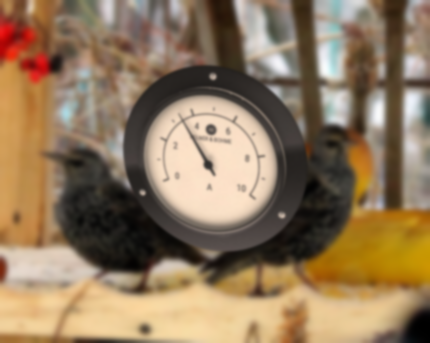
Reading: 3.5 A
